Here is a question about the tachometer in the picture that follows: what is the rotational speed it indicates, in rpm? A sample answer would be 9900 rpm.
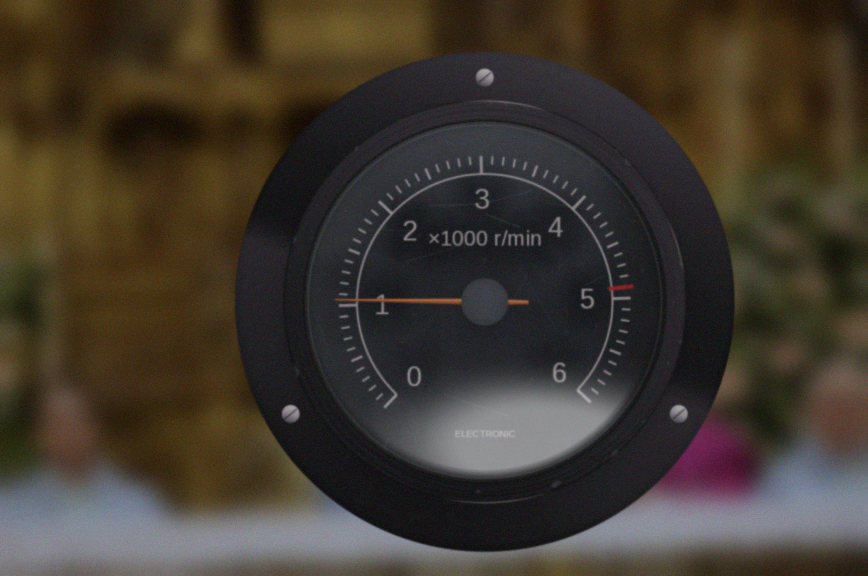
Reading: 1050 rpm
